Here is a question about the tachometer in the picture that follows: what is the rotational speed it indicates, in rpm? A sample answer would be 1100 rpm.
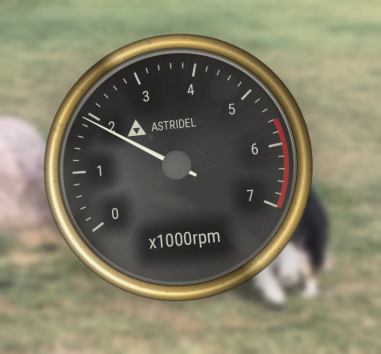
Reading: 1900 rpm
